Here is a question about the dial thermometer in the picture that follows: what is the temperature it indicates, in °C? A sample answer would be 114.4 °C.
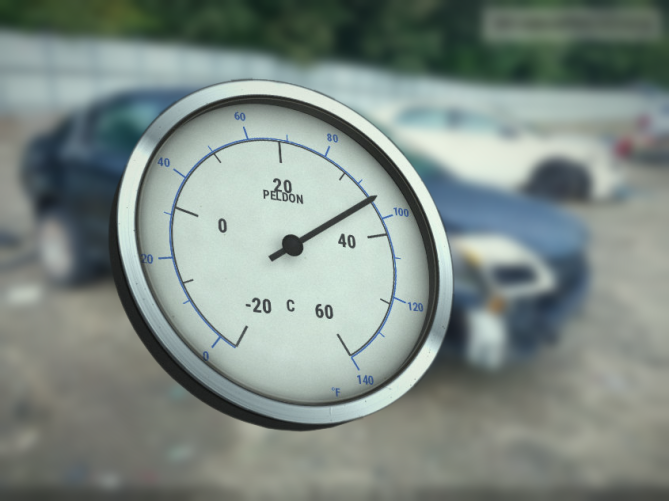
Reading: 35 °C
